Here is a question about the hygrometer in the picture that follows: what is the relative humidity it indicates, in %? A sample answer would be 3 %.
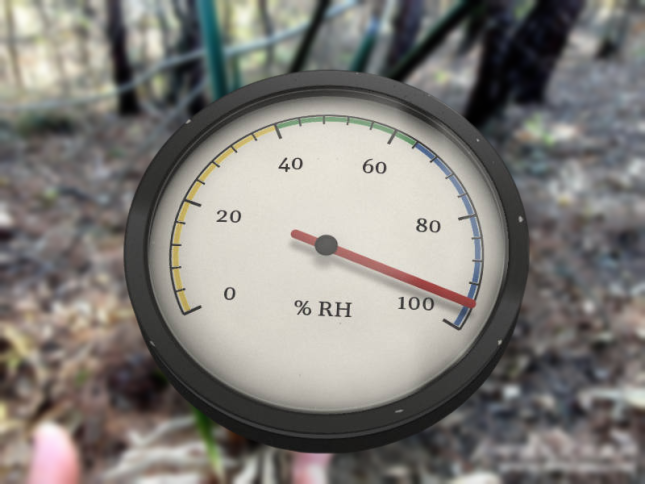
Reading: 96 %
